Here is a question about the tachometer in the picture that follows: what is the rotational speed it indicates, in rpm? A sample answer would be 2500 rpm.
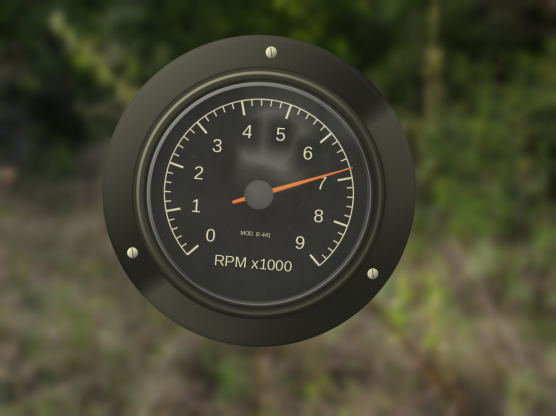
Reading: 6800 rpm
